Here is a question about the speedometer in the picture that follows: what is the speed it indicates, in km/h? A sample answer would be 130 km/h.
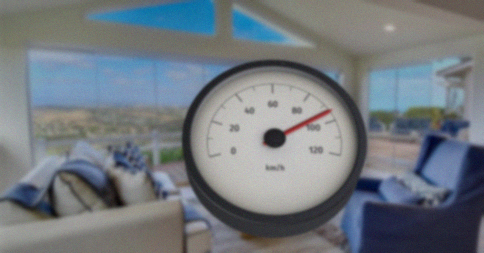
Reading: 95 km/h
